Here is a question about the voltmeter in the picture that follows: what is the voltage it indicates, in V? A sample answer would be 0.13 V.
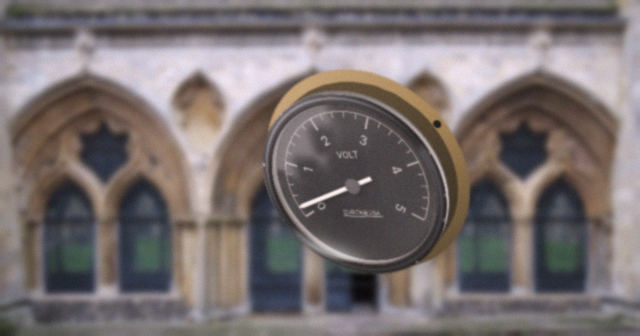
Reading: 0.2 V
